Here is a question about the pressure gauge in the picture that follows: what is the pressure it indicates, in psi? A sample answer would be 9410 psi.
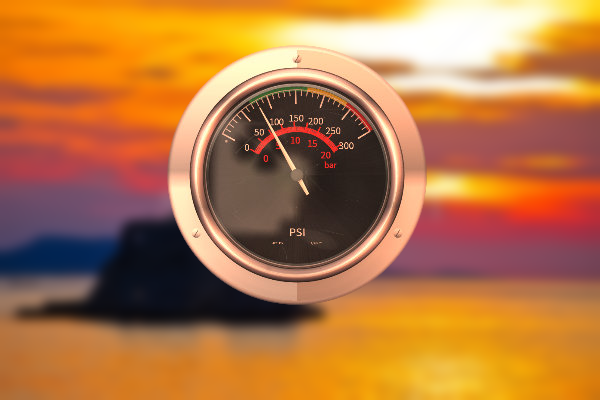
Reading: 80 psi
